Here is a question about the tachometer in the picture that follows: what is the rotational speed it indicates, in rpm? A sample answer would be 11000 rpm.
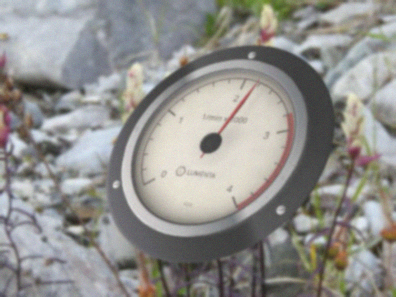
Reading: 2200 rpm
